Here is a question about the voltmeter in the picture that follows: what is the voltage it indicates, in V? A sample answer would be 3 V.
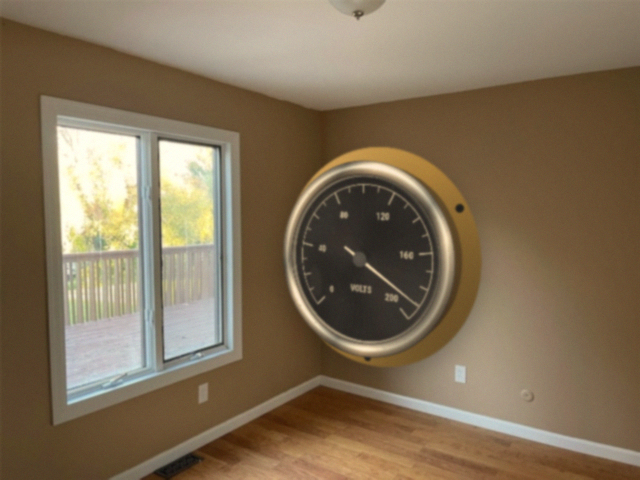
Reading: 190 V
